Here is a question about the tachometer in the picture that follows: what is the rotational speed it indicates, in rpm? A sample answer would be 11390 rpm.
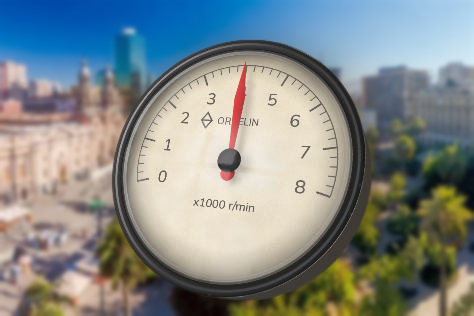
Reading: 4000 rpm
